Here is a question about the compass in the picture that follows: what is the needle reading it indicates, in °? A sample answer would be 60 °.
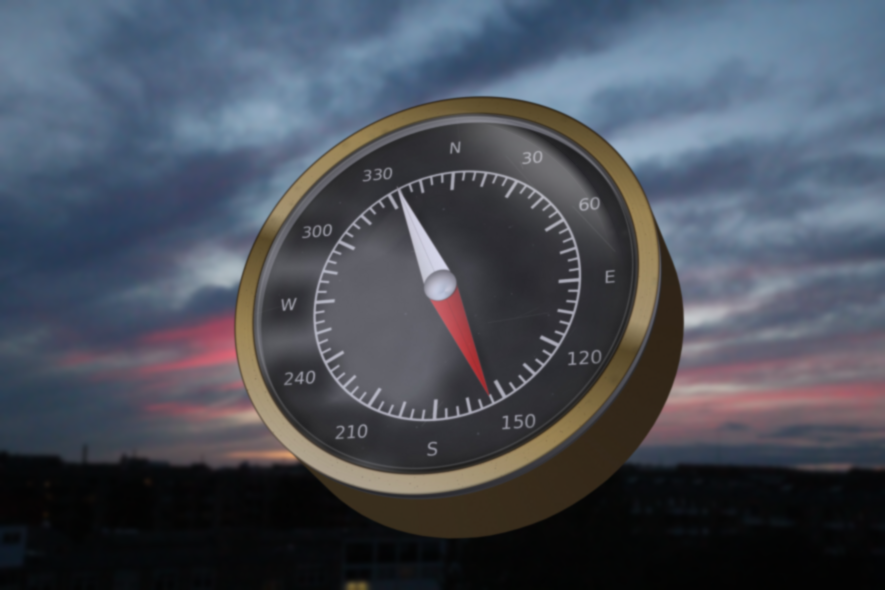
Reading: 155 °
